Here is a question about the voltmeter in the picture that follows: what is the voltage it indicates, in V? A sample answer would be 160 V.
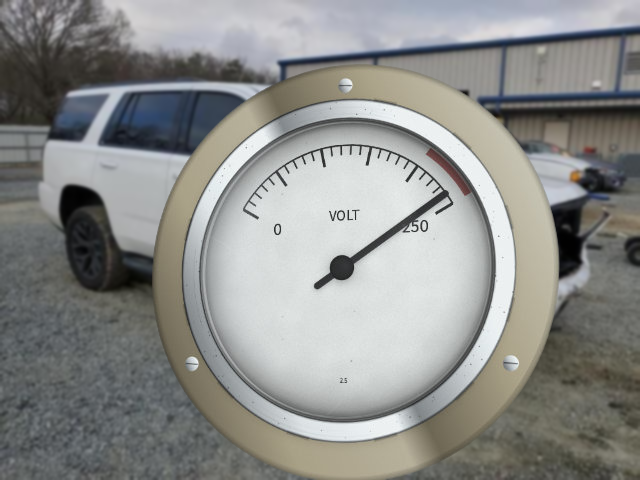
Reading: 240 V
